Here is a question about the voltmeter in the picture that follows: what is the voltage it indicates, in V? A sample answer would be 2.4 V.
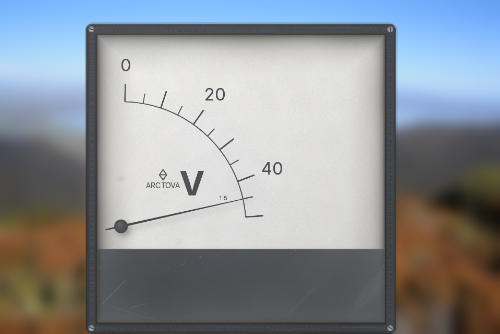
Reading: 45 V
